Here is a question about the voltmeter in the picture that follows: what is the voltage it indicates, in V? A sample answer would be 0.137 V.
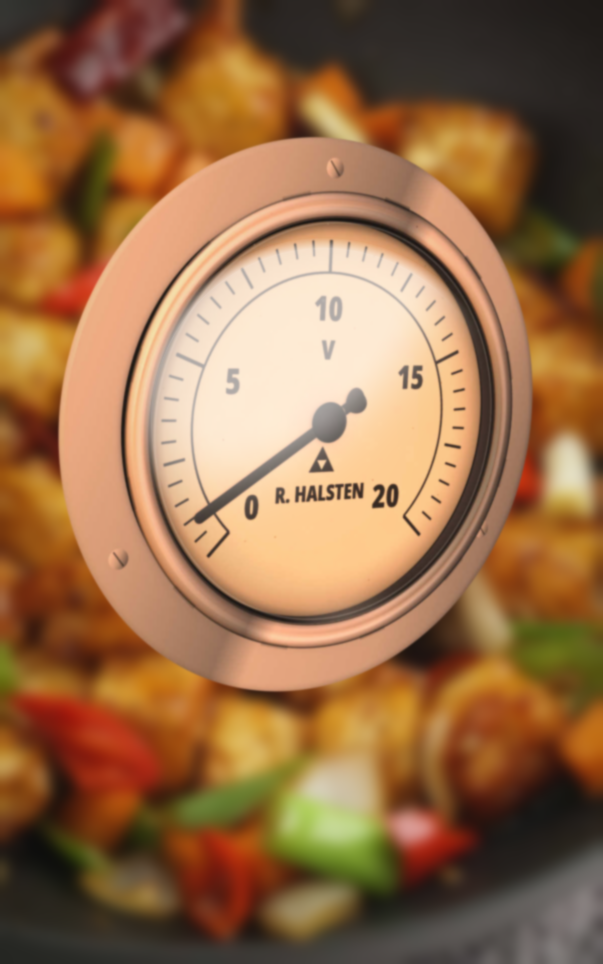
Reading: 1 V
